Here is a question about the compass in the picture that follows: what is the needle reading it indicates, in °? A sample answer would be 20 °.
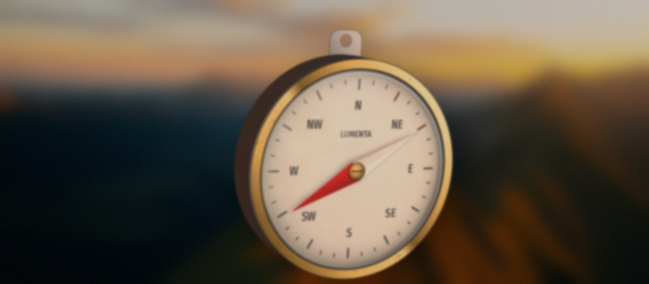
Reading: 240 °
